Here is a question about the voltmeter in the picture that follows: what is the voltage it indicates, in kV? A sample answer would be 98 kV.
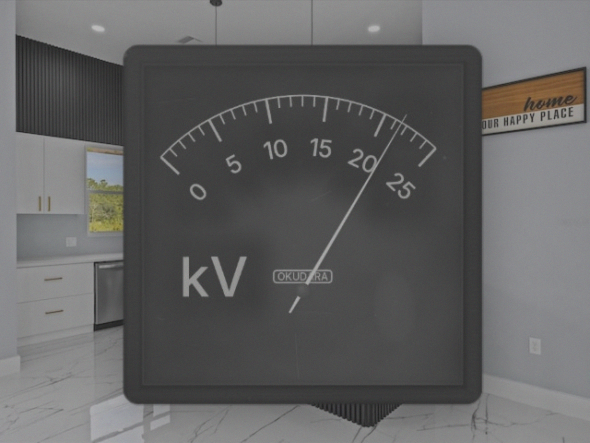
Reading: 21.5 kV
